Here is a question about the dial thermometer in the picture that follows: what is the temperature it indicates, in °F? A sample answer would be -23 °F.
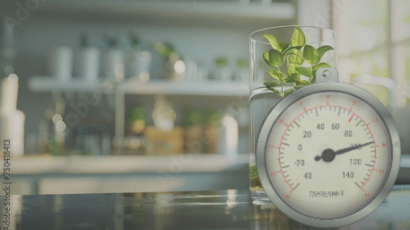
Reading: 100 °F
